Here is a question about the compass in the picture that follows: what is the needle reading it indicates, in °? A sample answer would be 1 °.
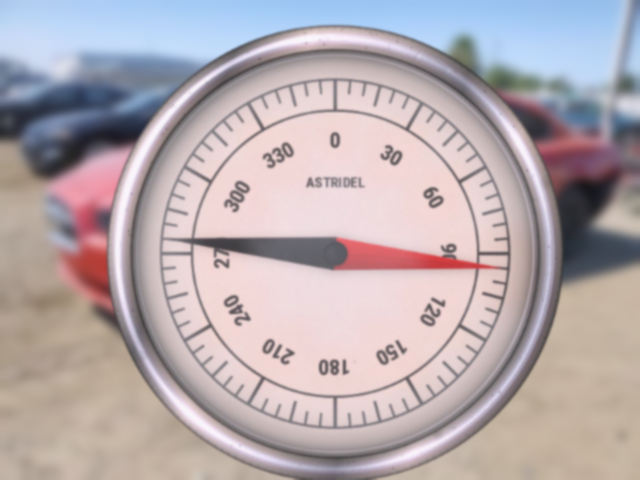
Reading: 95 °
